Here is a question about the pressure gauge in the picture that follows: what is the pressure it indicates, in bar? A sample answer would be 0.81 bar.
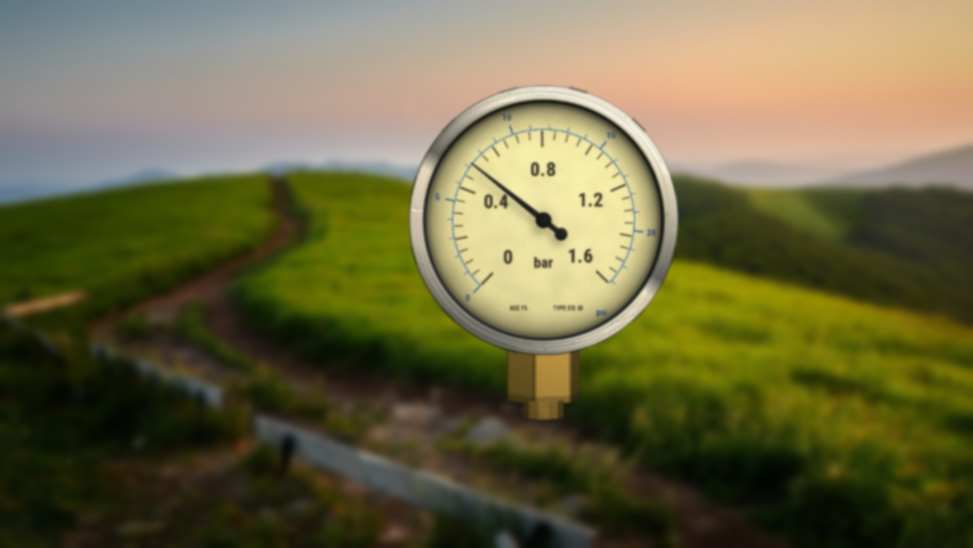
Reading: 0.5 bar
